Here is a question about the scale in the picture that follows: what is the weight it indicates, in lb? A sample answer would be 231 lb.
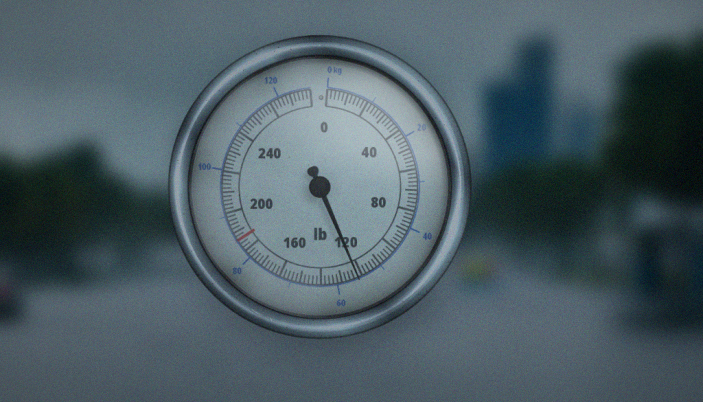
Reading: 122 lb
